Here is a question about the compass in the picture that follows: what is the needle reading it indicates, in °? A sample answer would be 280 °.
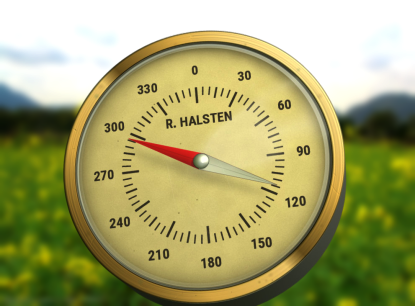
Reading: 295 °
